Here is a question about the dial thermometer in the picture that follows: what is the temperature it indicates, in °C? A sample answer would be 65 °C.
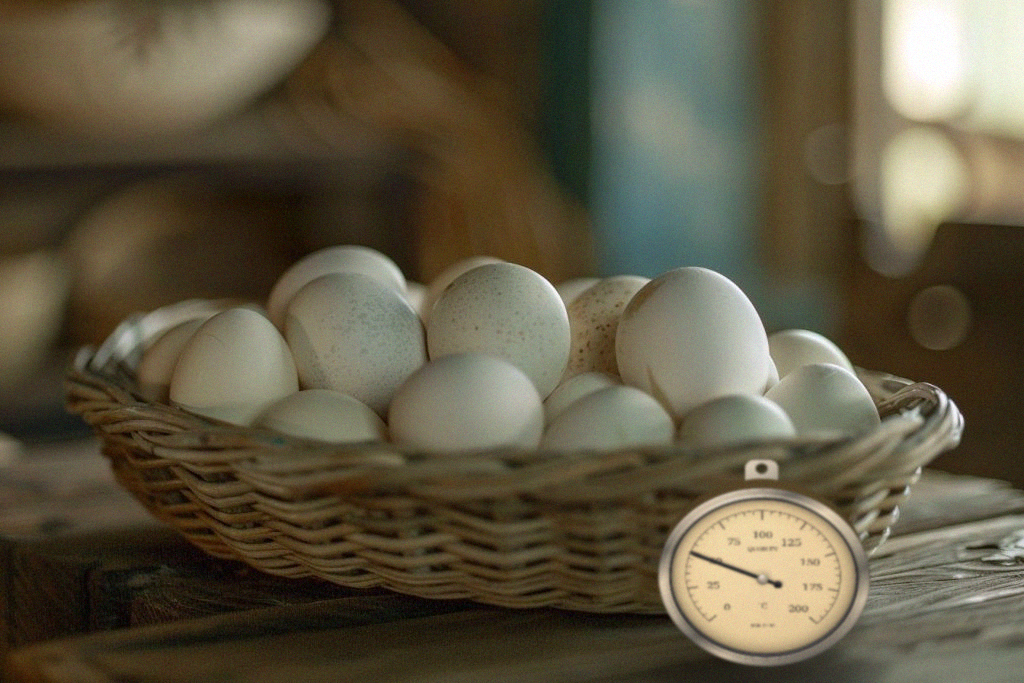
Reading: 50 °C
